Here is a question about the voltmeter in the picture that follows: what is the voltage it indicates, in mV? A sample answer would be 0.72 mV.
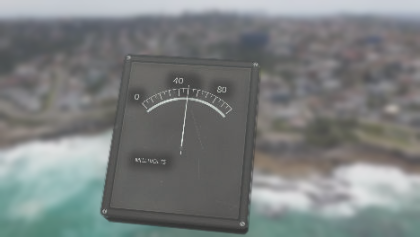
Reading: 50 mV
